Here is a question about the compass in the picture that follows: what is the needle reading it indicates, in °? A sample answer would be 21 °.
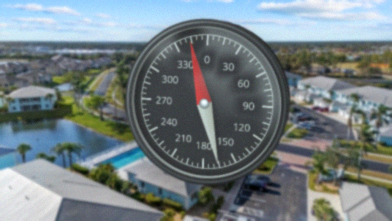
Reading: 345 °
